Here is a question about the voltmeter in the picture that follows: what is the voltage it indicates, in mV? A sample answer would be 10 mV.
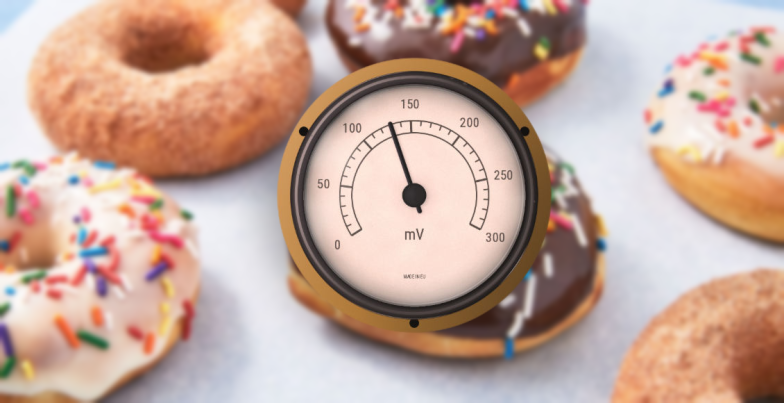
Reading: 130 mV
